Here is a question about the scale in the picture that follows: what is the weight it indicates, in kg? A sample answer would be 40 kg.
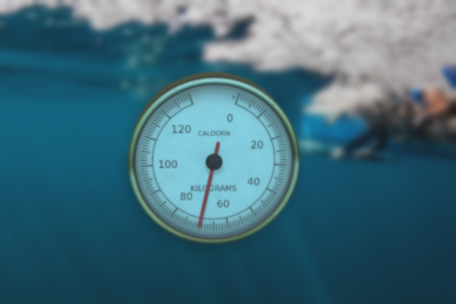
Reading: 70 kg
